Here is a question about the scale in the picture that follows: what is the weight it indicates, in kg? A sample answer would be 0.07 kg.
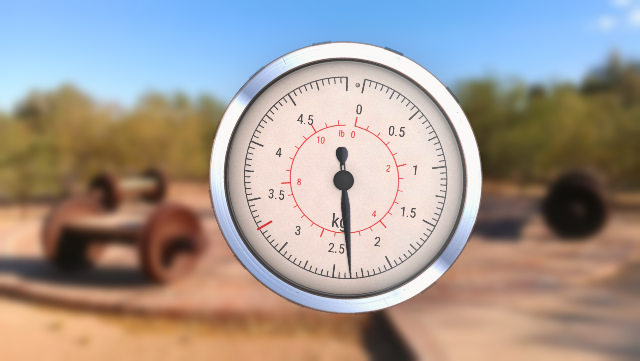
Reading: 2.35 kg
